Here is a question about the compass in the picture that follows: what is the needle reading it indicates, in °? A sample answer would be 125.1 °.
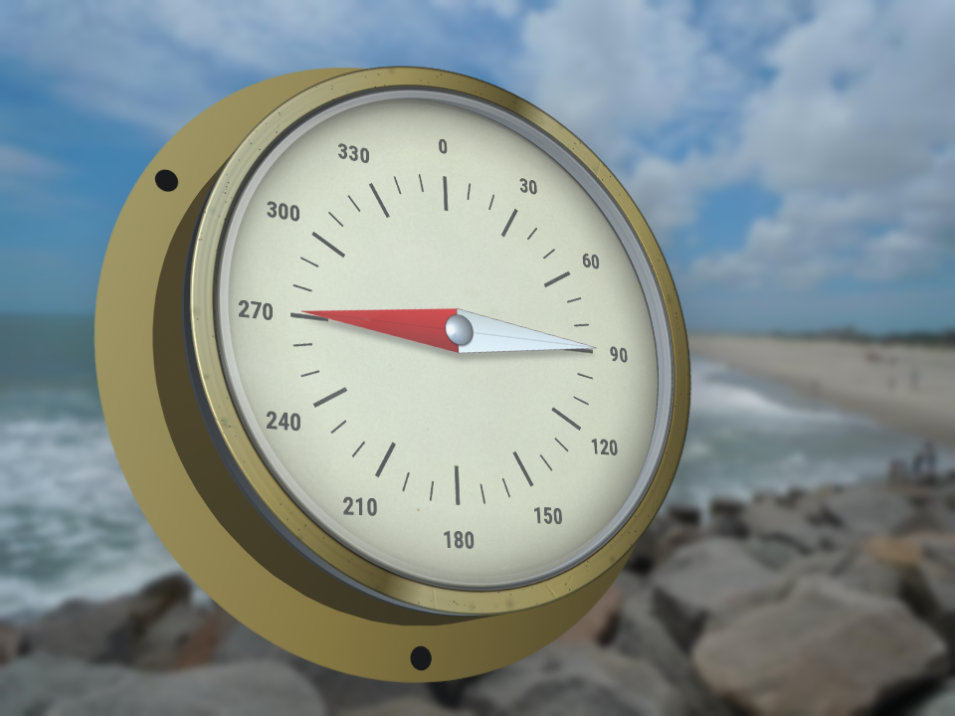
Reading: 270 °
